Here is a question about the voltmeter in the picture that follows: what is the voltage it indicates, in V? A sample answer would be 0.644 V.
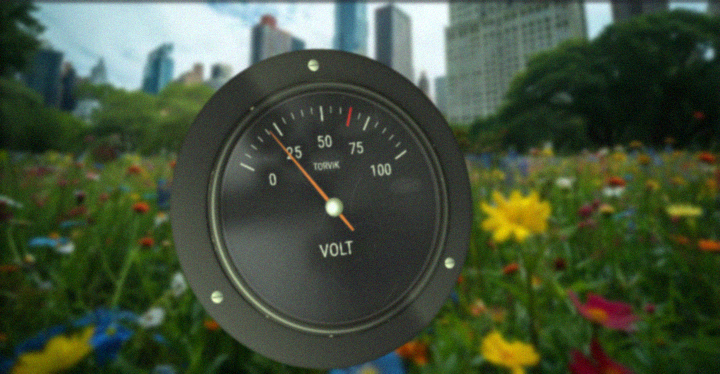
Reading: 20 V
